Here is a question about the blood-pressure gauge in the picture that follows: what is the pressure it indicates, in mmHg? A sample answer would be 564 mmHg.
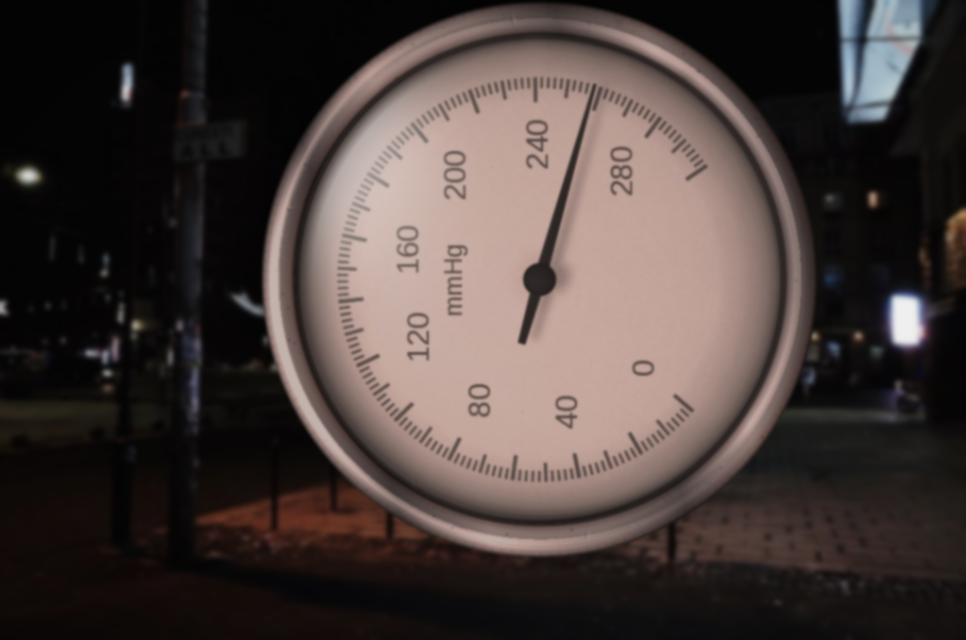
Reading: 258 mmHg
